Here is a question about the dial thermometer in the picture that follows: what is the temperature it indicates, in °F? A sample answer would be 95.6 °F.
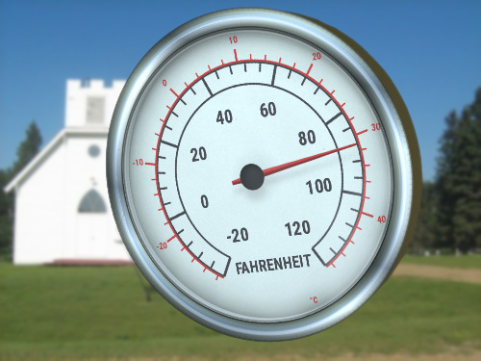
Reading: 88 °F
